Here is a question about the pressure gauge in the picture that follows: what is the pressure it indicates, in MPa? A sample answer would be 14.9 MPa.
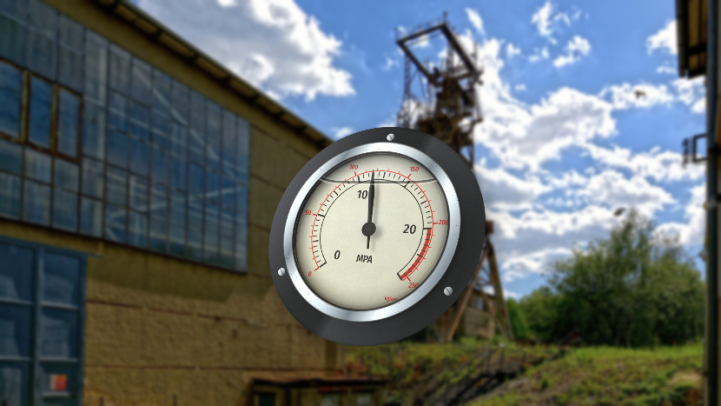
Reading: 11.5 MPa
